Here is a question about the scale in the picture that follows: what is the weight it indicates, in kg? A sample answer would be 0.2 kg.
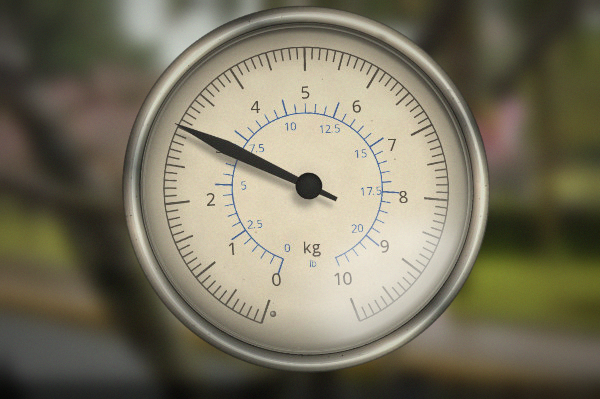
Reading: 3 kg
